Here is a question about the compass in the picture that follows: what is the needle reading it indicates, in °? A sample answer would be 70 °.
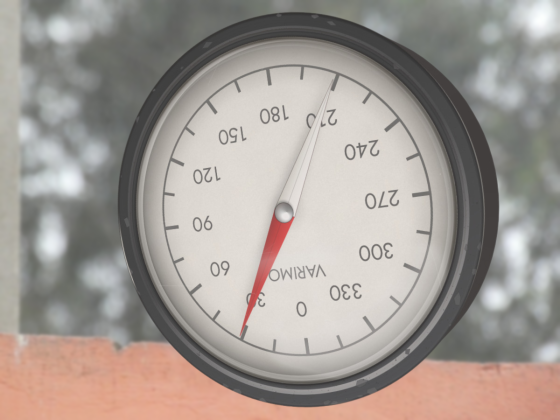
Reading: 30 °
